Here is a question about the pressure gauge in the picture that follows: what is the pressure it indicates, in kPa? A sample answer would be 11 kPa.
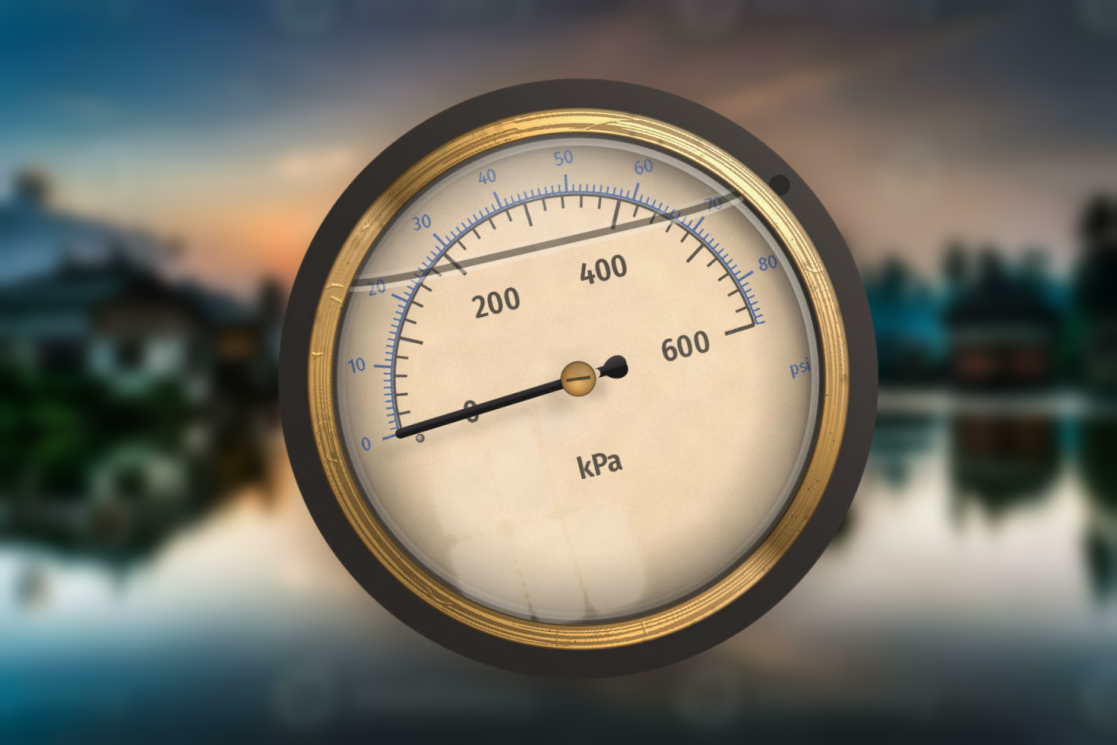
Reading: 0 kPa
